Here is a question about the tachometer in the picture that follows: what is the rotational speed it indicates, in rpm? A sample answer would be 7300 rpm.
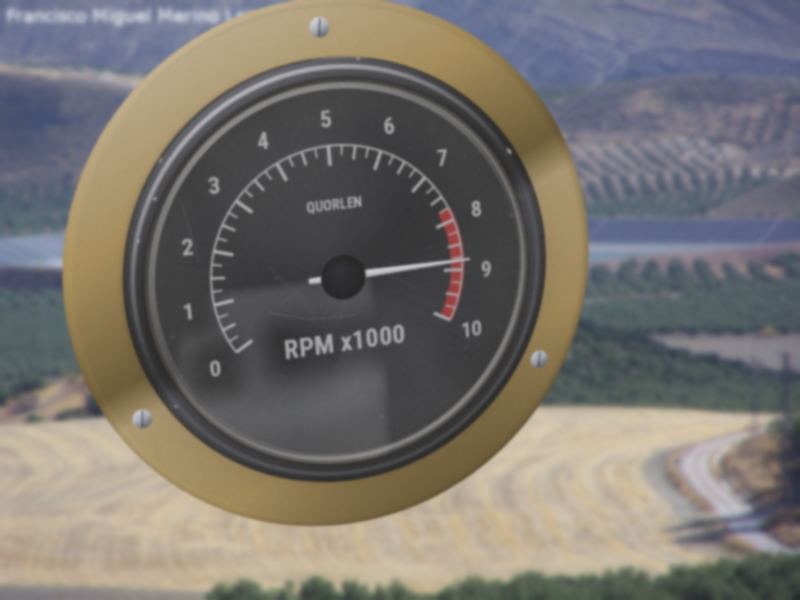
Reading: 8750 rpm
